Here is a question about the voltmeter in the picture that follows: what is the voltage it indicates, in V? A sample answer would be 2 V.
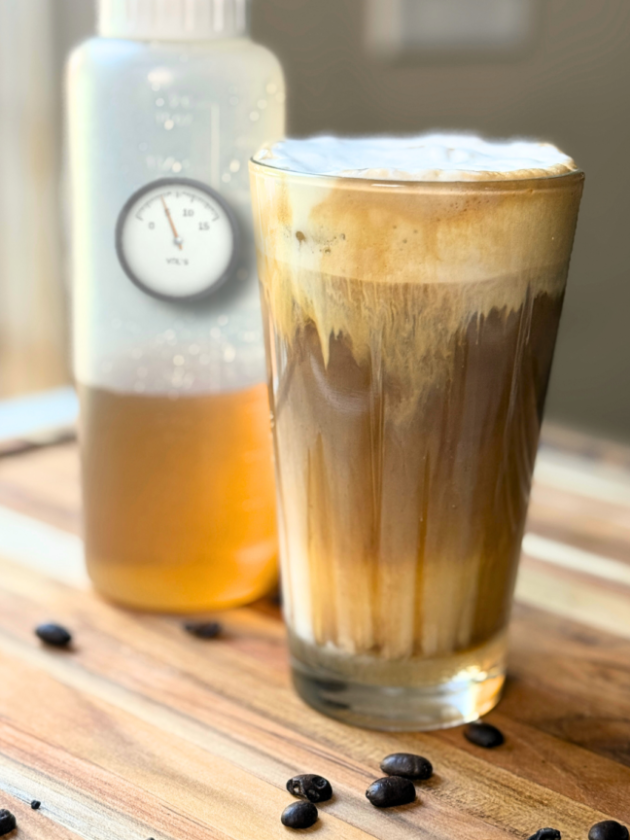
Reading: 5 V
